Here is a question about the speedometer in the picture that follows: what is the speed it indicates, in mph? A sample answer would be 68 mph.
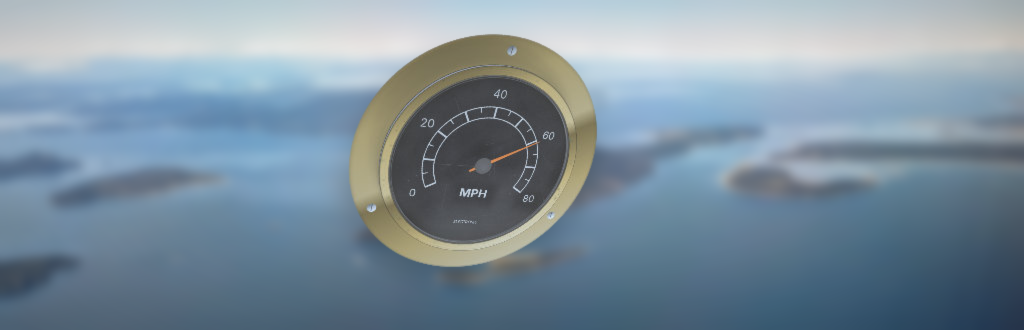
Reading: 60 mph
